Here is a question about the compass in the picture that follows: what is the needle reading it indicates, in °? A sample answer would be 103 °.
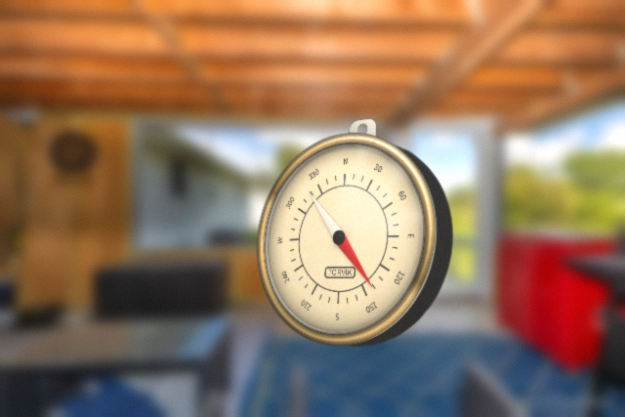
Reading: 140 °
